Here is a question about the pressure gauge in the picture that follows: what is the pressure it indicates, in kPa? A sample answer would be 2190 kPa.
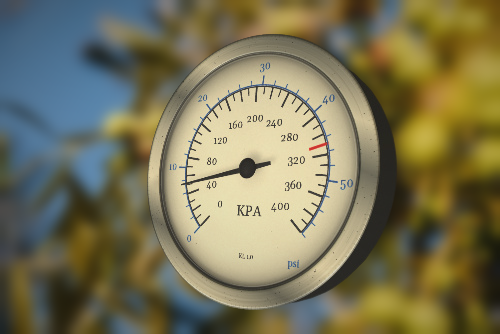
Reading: 50 kPa
